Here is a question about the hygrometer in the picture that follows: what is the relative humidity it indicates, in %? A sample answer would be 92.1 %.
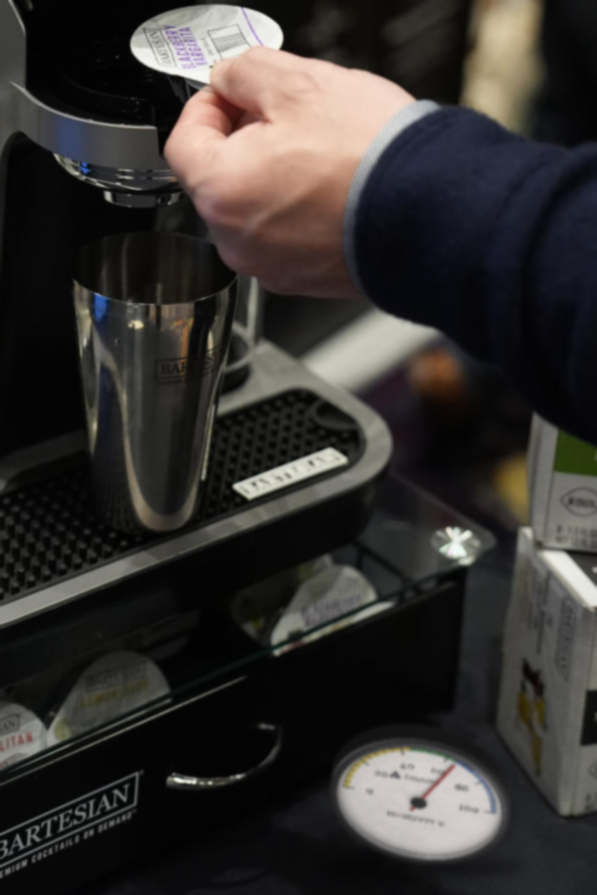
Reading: 64 %
